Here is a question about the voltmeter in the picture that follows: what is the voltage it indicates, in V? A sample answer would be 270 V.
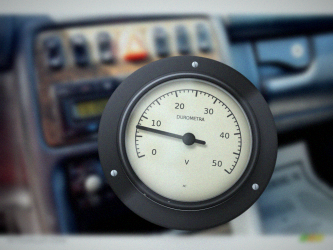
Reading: 7 V
